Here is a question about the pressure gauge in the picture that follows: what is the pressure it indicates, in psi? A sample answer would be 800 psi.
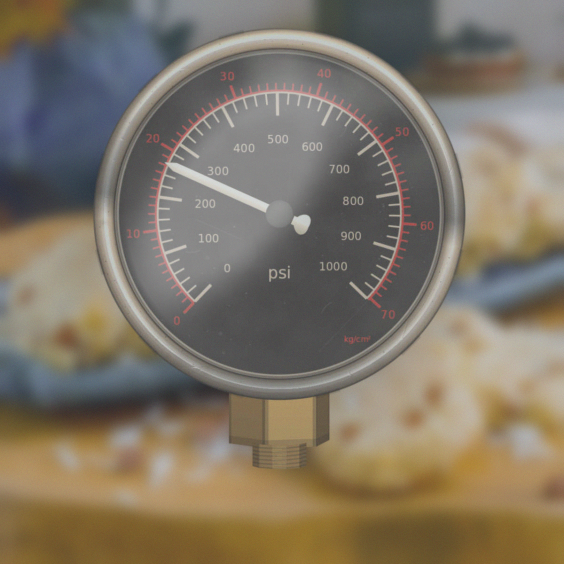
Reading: 260 psi
